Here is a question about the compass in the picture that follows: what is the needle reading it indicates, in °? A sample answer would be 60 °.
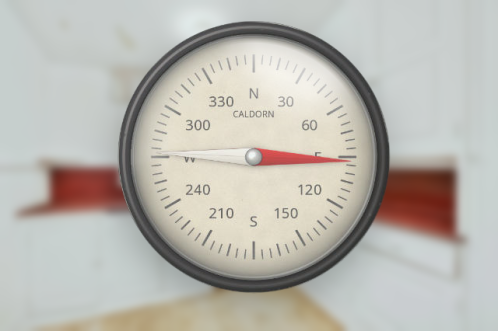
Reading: 92.5 °
